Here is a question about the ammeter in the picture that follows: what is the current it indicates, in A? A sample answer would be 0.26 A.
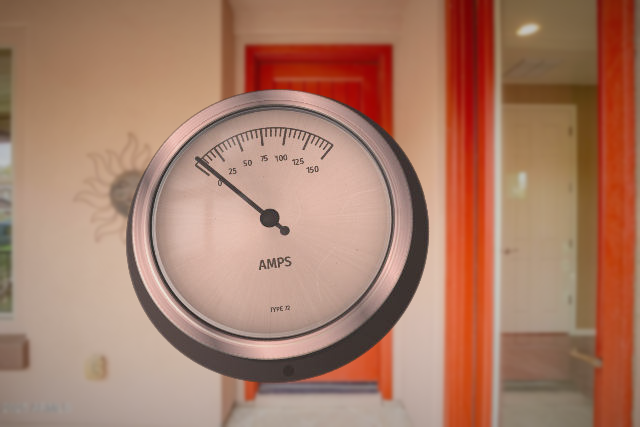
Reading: 5 A
